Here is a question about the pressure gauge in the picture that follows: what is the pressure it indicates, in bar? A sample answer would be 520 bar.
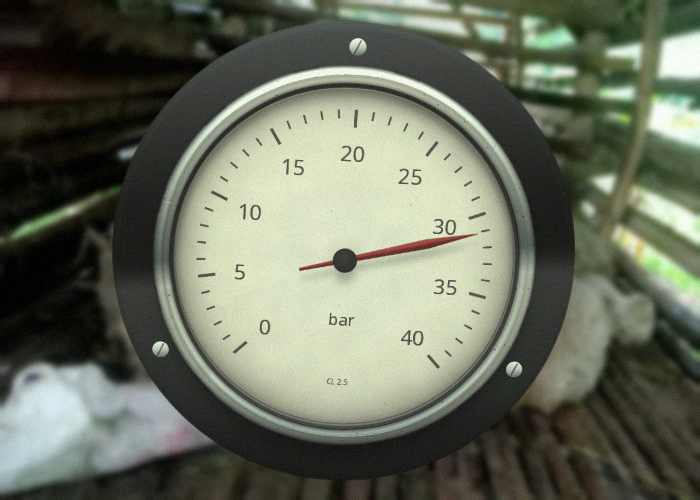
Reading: 31 bar
